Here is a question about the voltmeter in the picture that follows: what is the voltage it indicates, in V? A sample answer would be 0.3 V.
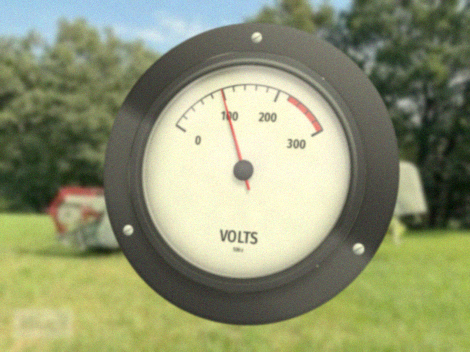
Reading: 100 V
